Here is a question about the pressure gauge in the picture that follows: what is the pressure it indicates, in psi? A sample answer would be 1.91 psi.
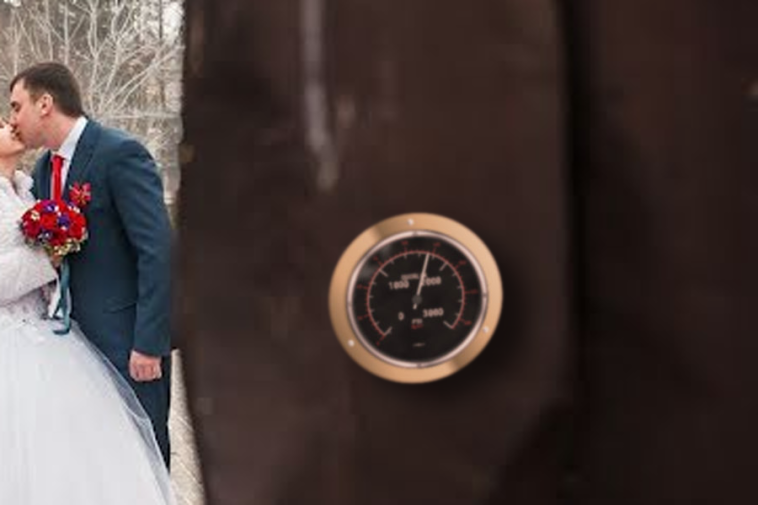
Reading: 1700 psi
